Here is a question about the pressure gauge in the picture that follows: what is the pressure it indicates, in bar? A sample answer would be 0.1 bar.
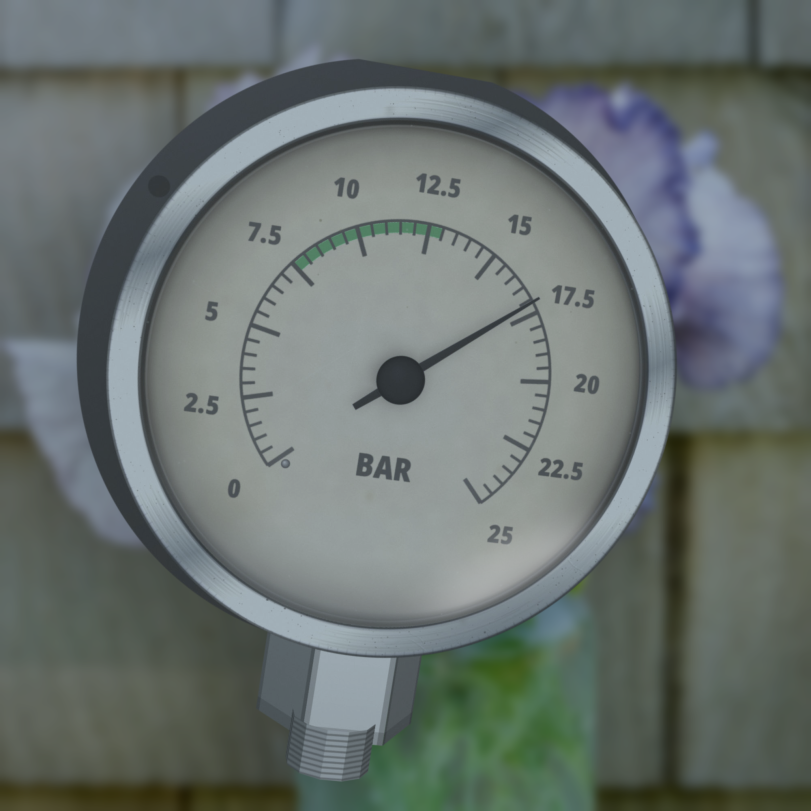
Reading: 17 bar
